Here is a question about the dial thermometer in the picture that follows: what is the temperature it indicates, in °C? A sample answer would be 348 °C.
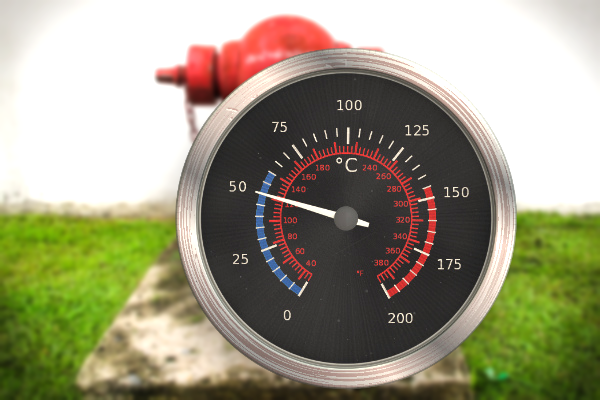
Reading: 50 °C
